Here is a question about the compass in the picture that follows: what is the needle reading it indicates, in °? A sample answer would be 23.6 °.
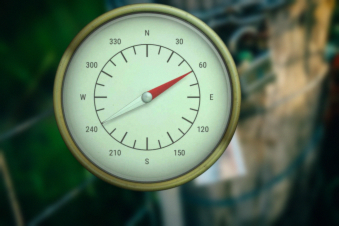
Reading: 60 °
